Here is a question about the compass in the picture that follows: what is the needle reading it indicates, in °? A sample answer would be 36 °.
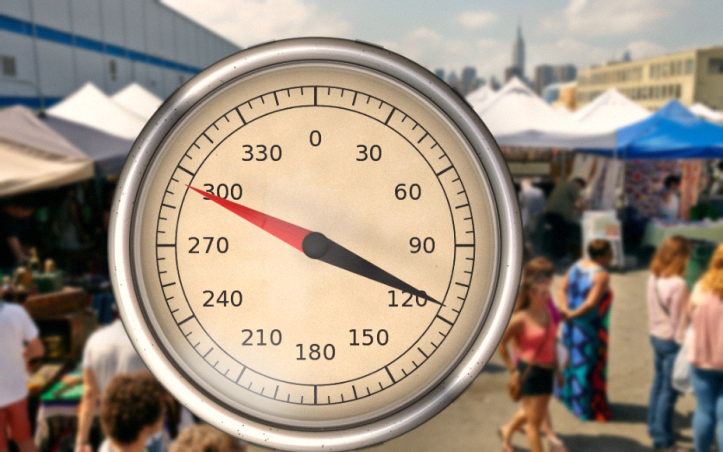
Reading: 295 °
